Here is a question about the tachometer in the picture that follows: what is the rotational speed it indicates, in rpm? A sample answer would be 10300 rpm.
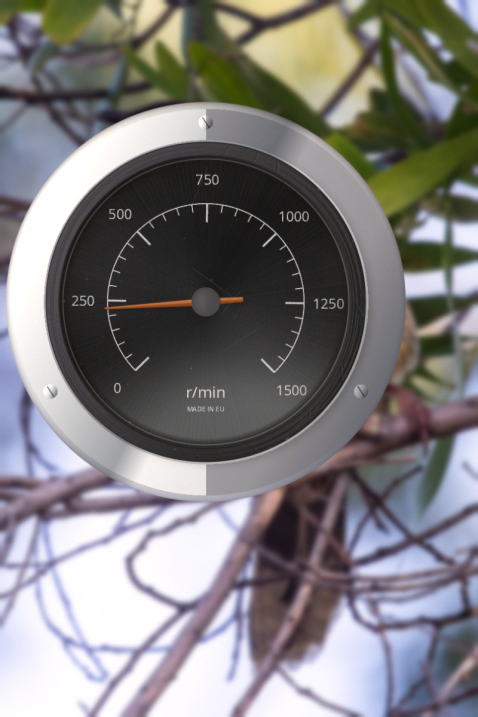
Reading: 225 rpm
